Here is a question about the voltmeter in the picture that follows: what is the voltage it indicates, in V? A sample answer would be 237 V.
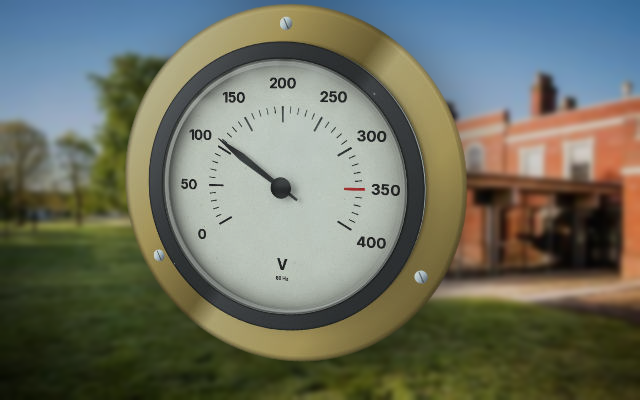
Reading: 110 V
